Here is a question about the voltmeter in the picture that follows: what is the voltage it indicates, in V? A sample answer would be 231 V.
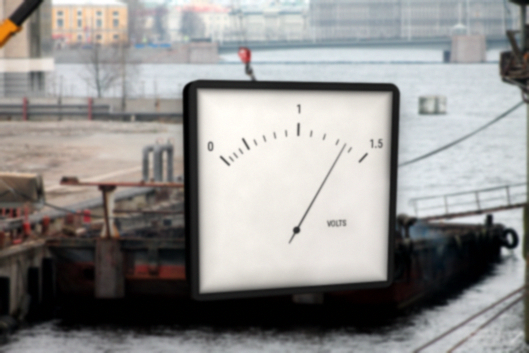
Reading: 1.35 V
